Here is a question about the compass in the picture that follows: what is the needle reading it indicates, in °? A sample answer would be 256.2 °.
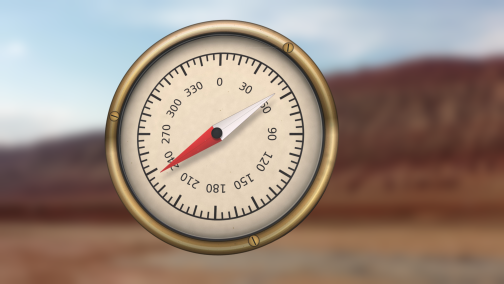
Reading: 235 °
